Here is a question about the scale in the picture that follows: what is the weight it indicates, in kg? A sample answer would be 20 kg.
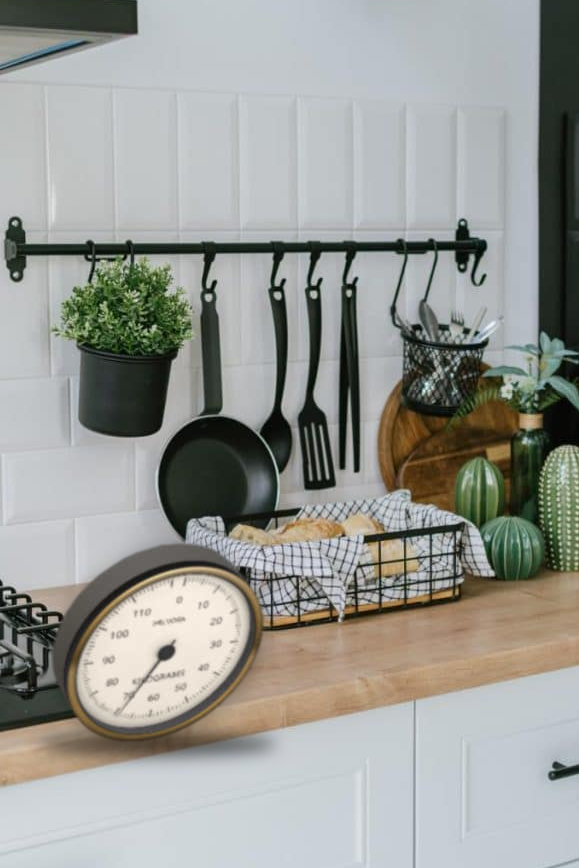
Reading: 70 kg
